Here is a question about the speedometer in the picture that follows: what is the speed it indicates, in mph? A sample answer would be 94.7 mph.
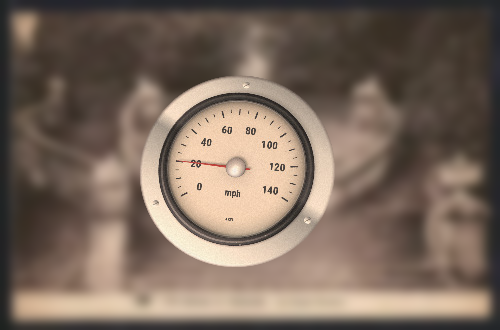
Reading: 20 mph
